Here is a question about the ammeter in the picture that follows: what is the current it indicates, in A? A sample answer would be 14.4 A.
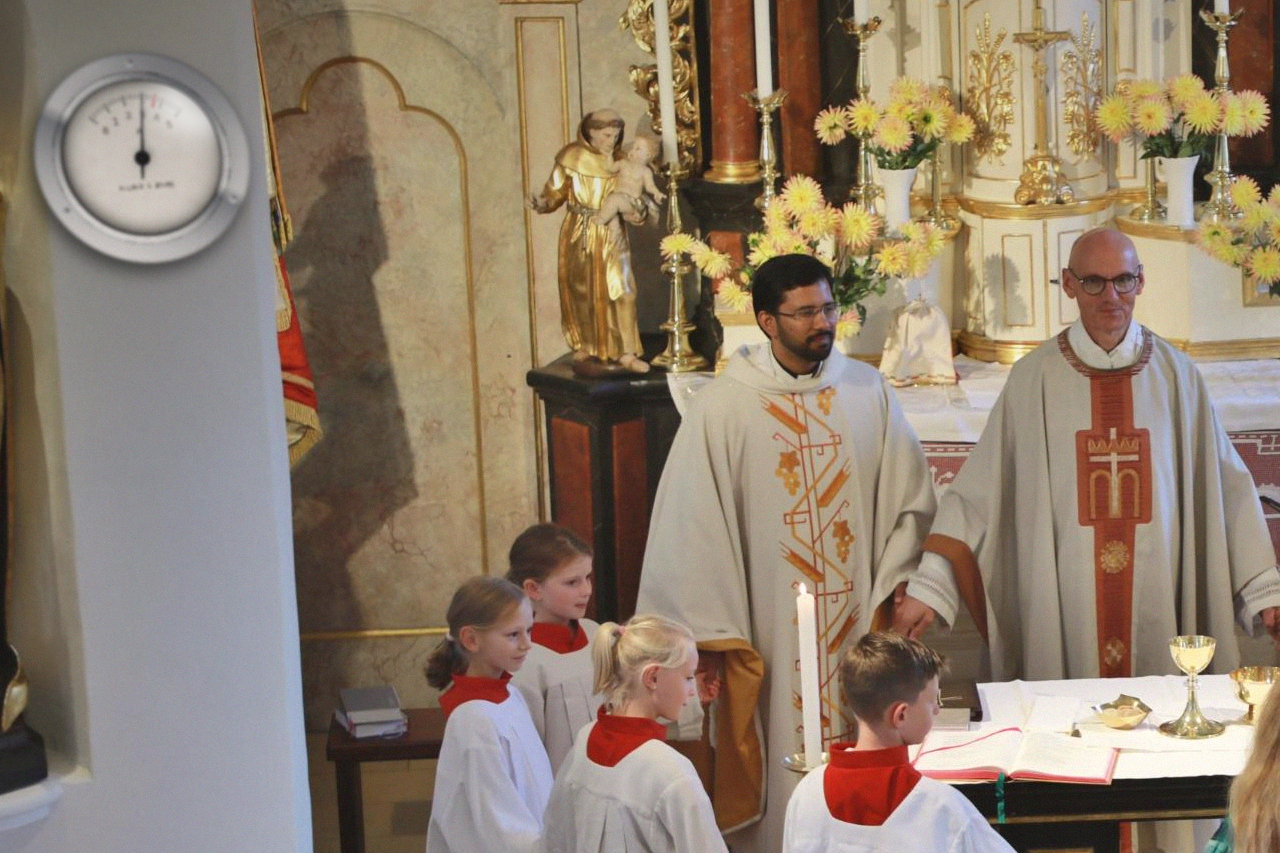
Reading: 3 A
